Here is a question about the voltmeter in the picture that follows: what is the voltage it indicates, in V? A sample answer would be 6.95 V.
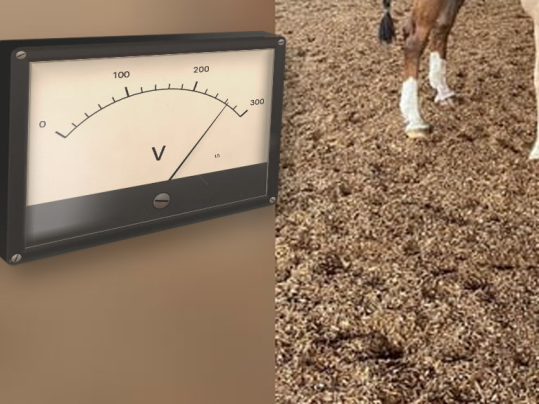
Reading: 260 V
